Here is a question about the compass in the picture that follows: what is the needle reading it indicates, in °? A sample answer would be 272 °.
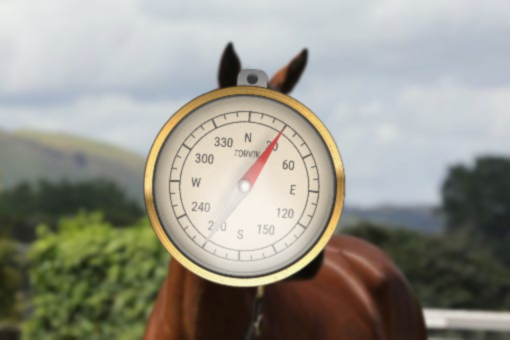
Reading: 30 °
